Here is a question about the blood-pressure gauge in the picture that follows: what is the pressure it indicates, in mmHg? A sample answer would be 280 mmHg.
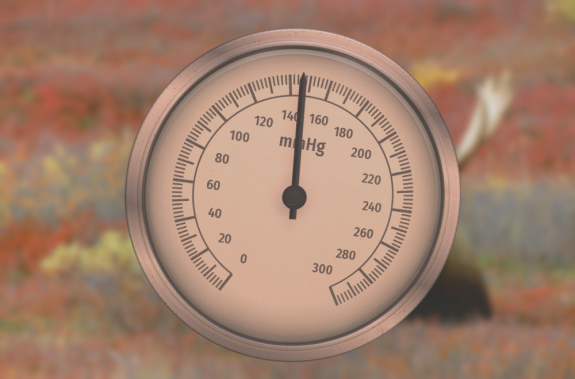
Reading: 146 mmHg
